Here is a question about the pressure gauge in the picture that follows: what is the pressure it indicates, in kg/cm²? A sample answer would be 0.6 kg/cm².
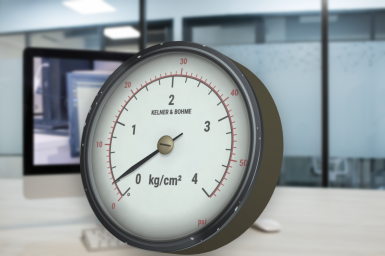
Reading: 0.2 kg/cm²
